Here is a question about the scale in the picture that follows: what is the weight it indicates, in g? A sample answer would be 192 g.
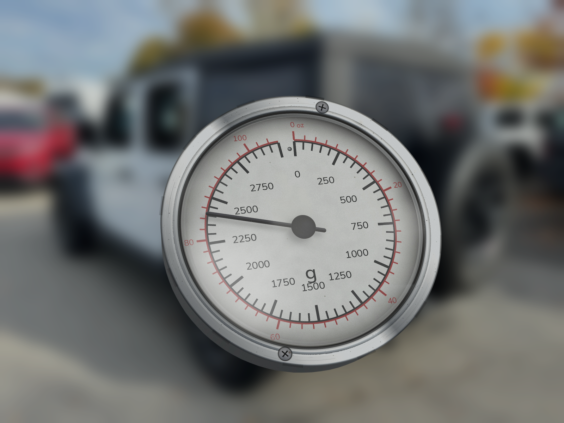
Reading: 2400 g
